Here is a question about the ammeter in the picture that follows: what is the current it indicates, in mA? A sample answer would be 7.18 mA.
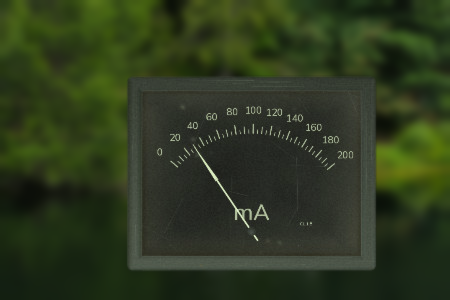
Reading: 30 mA
